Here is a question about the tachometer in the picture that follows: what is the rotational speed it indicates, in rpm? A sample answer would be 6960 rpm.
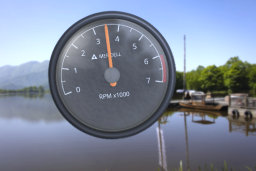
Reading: 3500 rpm
